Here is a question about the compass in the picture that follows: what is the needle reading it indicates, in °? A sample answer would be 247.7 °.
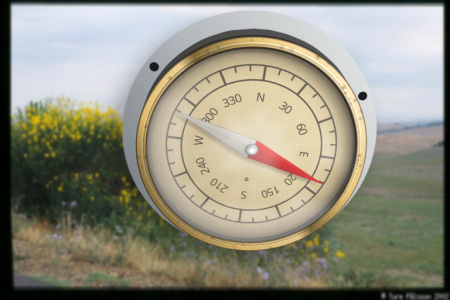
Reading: 110 °
